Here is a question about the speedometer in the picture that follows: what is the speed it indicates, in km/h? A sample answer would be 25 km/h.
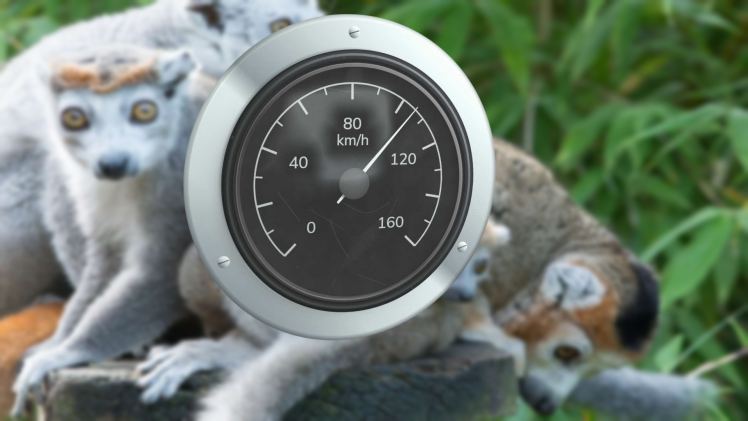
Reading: 105 km/h
